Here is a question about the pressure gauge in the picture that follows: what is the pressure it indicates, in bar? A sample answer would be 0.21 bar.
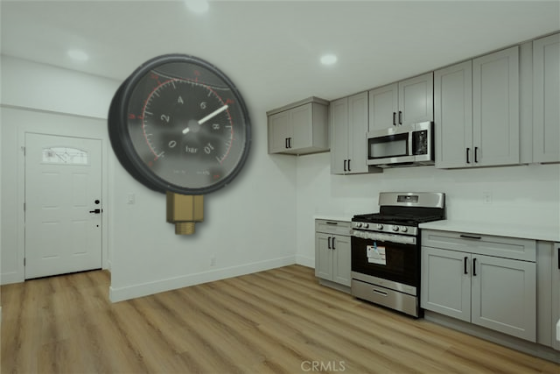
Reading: 7 bar
